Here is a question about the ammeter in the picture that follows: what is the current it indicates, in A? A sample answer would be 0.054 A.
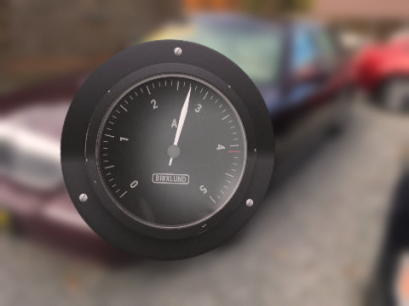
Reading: 2.7 A
